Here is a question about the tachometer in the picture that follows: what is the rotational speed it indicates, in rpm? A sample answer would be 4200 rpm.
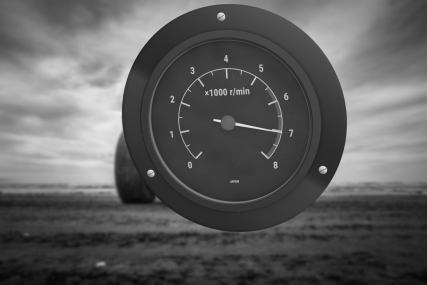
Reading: 7000 rpm
